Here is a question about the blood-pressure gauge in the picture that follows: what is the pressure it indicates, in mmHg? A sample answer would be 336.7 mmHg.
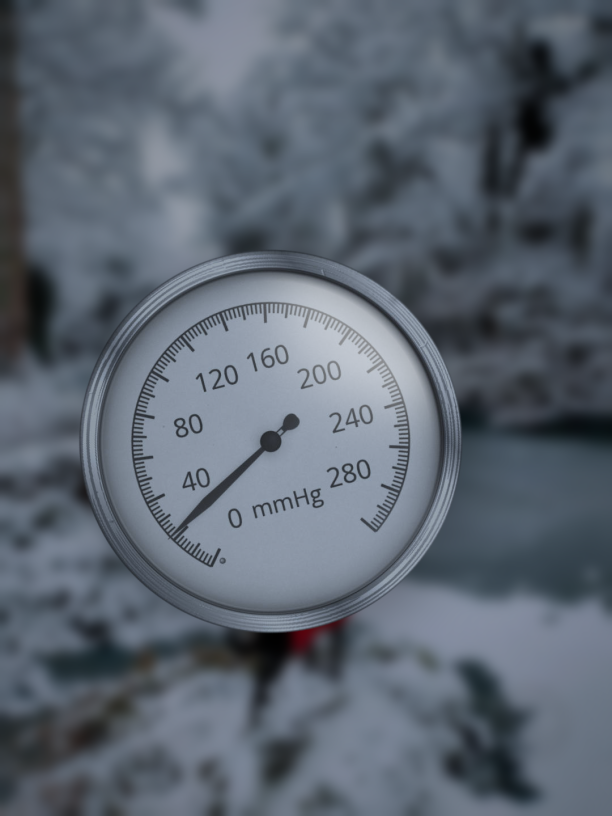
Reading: 22 mmHg
